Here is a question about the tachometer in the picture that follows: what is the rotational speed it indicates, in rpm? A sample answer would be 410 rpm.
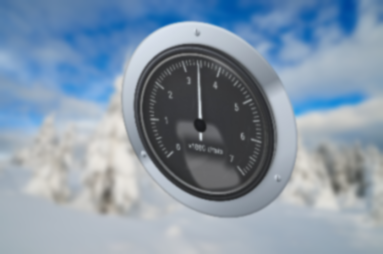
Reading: 3500 rpm
